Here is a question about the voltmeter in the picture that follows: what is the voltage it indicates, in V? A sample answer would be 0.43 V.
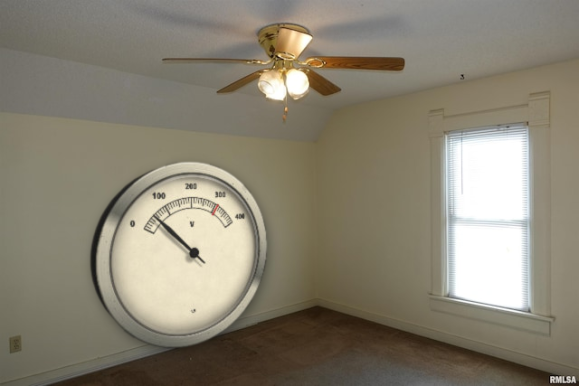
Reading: 50 V
